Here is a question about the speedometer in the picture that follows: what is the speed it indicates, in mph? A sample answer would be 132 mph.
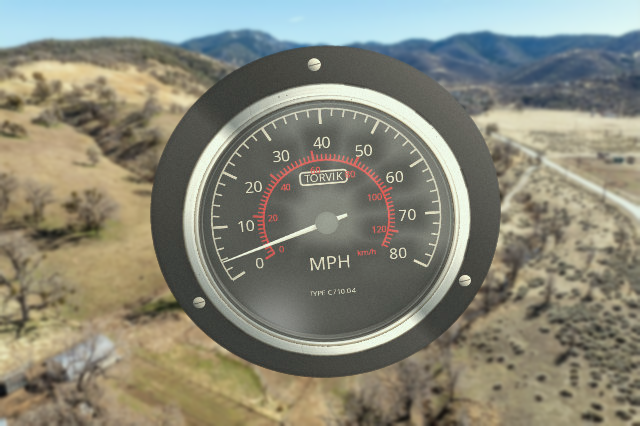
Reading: 4 mph
